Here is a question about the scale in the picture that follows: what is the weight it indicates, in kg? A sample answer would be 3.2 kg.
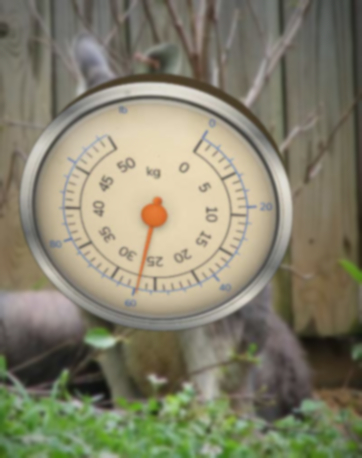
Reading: 27 kg
